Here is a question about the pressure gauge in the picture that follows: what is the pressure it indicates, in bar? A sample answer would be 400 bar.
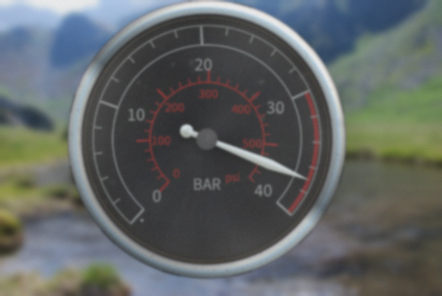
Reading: 37 bar
